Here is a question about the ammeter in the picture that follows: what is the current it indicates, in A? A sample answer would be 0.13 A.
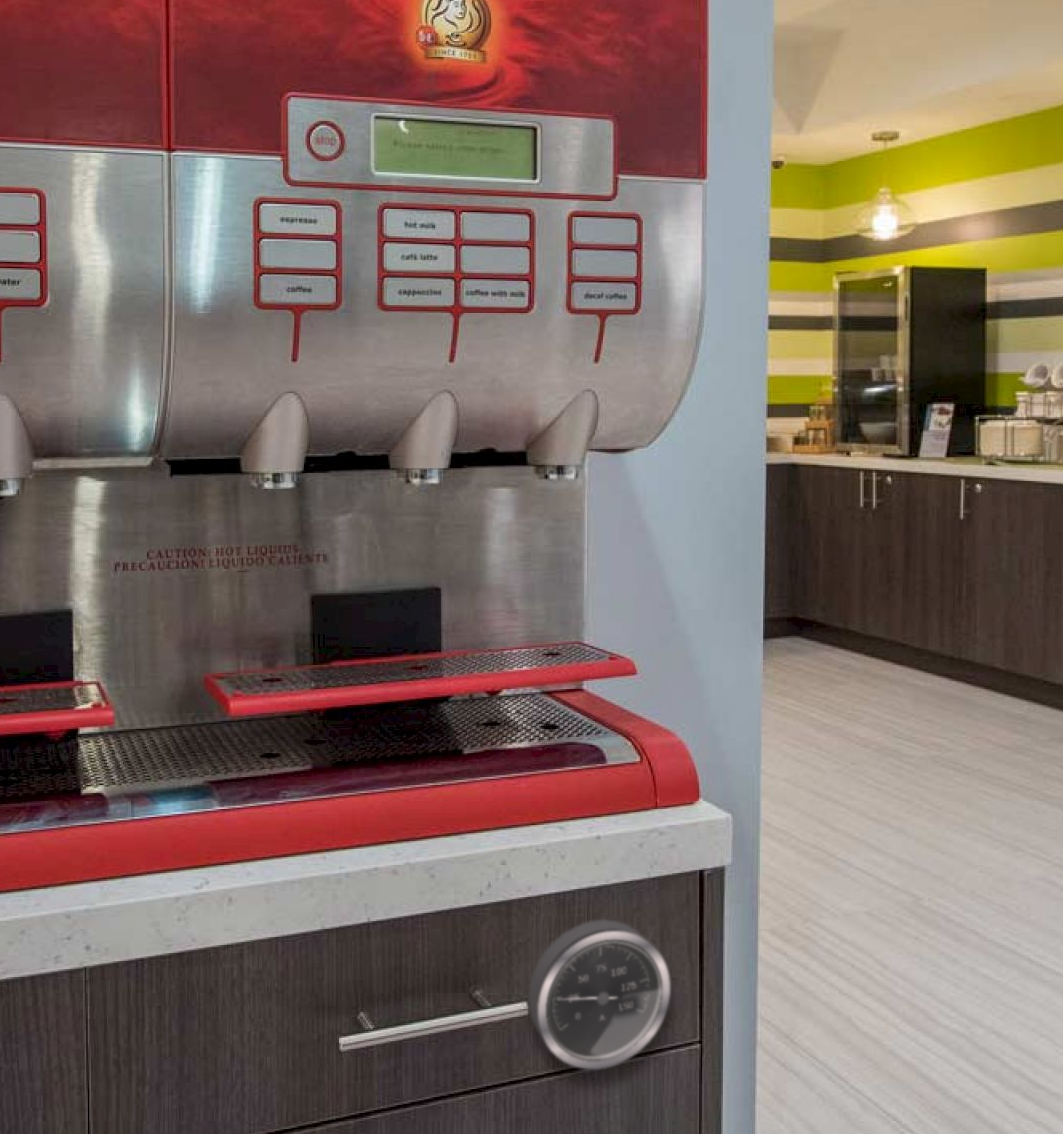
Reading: 25 A
